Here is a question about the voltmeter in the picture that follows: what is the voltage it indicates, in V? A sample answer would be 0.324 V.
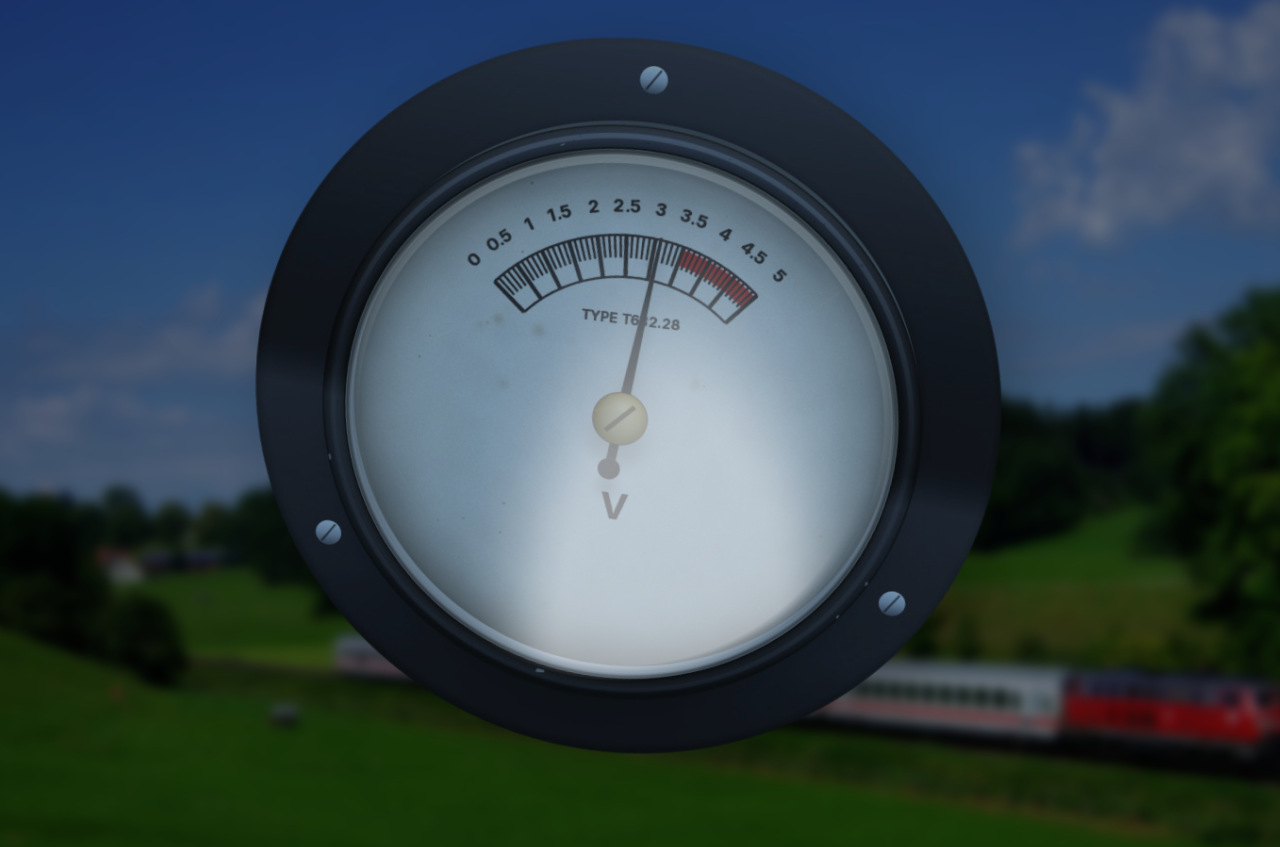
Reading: 3.1 V
